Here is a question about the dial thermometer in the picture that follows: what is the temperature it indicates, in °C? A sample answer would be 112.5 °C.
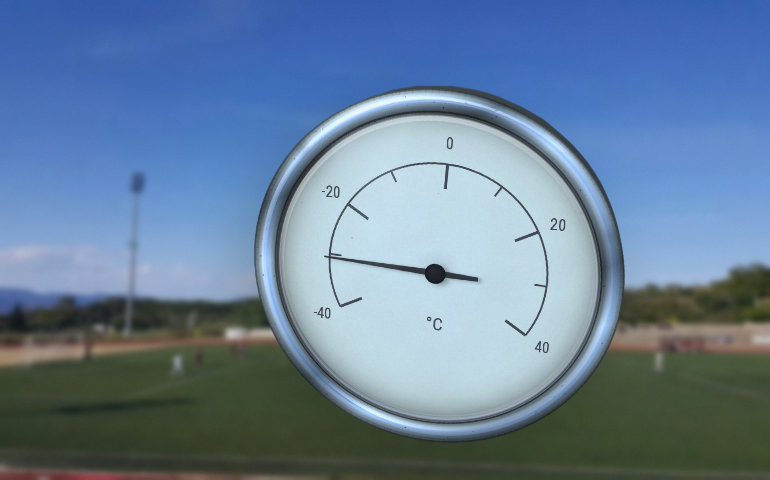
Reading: -30 °C
